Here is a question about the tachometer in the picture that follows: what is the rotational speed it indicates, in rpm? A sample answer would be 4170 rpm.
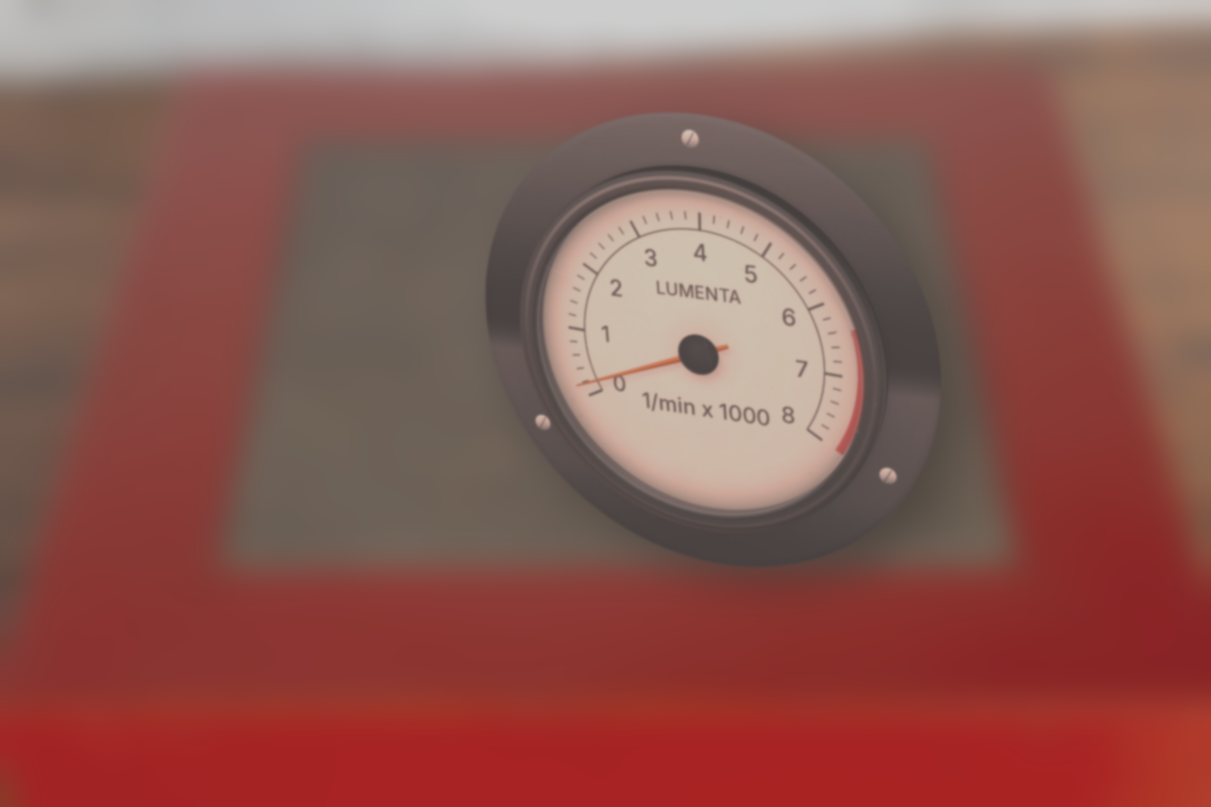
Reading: 200 rpm
